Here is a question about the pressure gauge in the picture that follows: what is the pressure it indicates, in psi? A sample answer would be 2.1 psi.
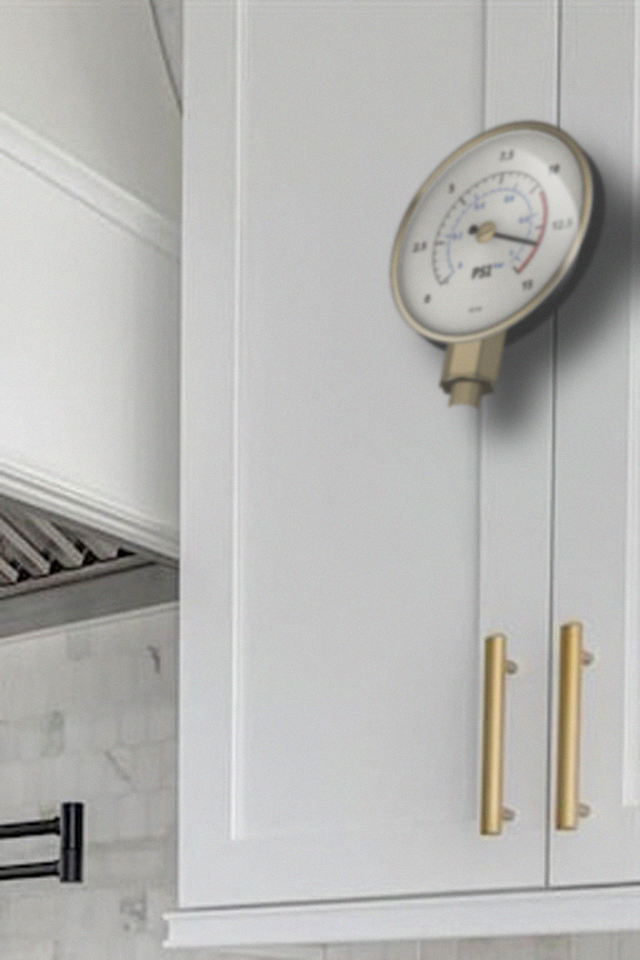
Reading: 13.5 psi
